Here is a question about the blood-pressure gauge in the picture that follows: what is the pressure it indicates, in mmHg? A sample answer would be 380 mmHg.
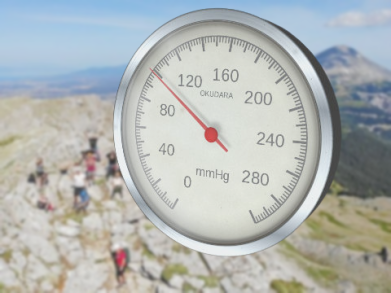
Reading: 100 mmHg
